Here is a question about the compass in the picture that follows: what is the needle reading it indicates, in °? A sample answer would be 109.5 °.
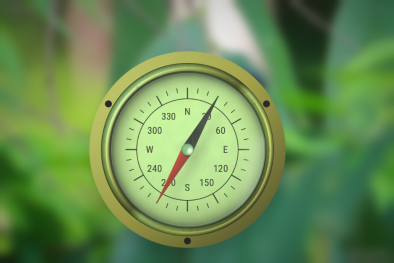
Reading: 210 °
